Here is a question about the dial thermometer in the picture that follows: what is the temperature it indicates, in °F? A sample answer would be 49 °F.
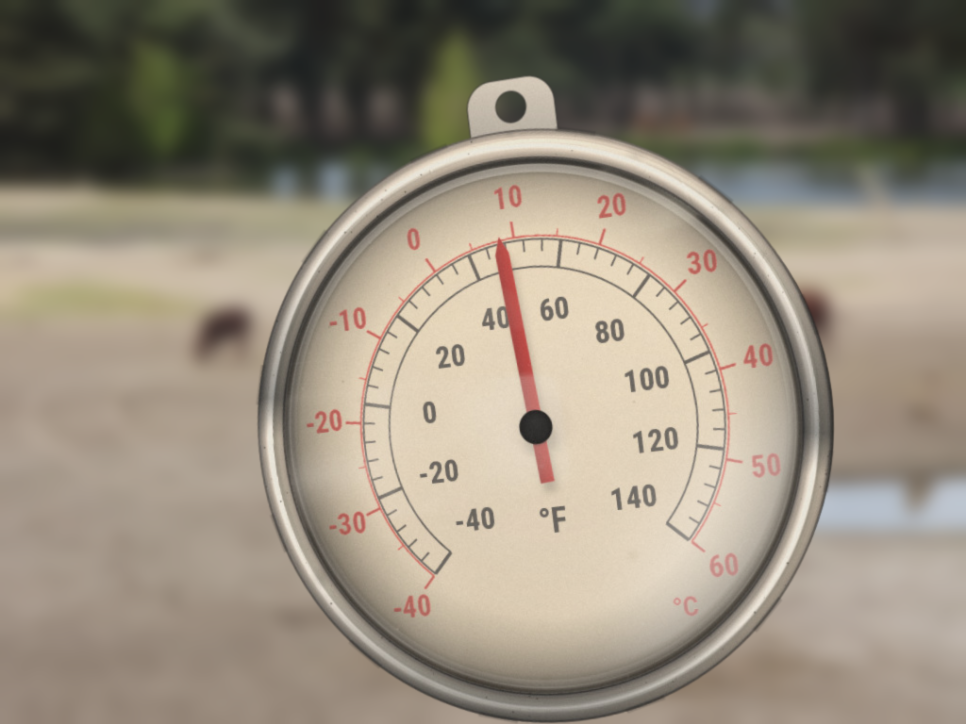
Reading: 48 °F
